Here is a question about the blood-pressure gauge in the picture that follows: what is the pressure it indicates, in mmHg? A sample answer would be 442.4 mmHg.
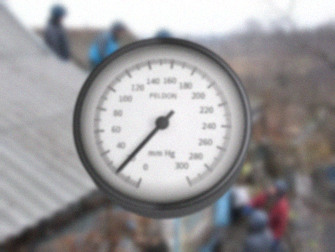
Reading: 20 mmHg
